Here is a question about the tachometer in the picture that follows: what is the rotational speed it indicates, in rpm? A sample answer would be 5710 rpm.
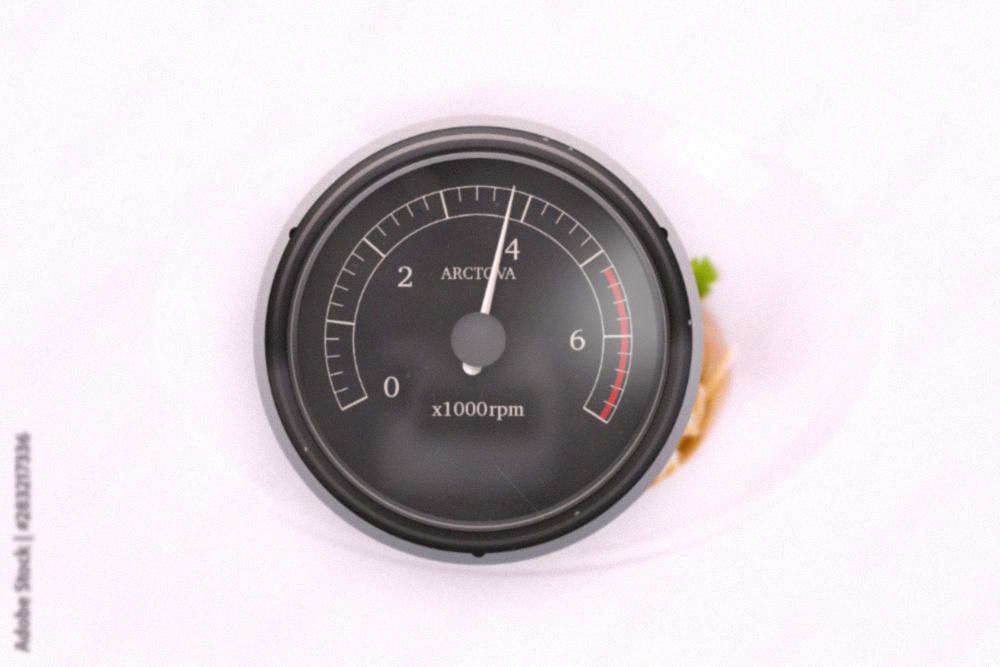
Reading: 3800 rpm
